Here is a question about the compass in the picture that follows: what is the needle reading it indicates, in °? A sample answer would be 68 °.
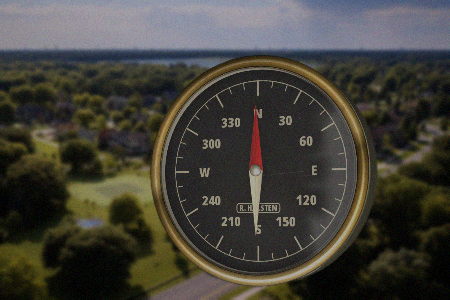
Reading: 0 °
